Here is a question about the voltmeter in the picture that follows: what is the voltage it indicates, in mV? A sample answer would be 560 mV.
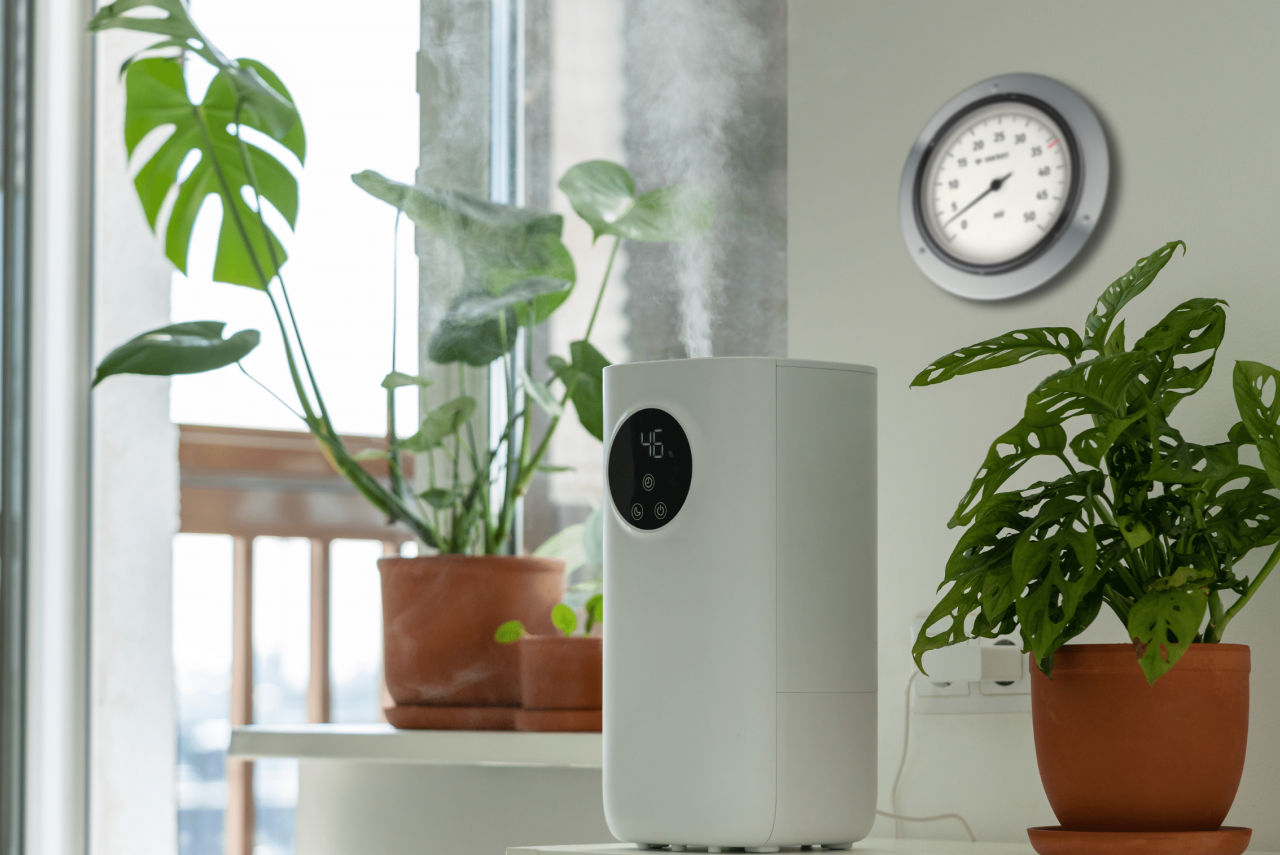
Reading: 2.5 mV
